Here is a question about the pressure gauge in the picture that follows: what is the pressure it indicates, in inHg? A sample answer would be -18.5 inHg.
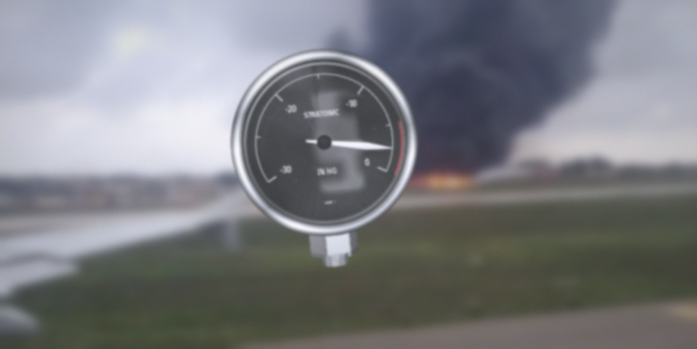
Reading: -2.5 inHg
